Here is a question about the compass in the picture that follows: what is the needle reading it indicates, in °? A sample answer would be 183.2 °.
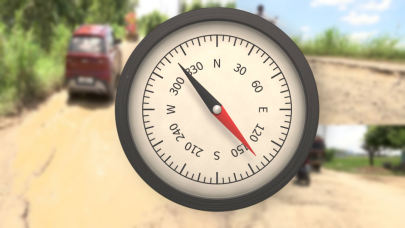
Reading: 140 °
